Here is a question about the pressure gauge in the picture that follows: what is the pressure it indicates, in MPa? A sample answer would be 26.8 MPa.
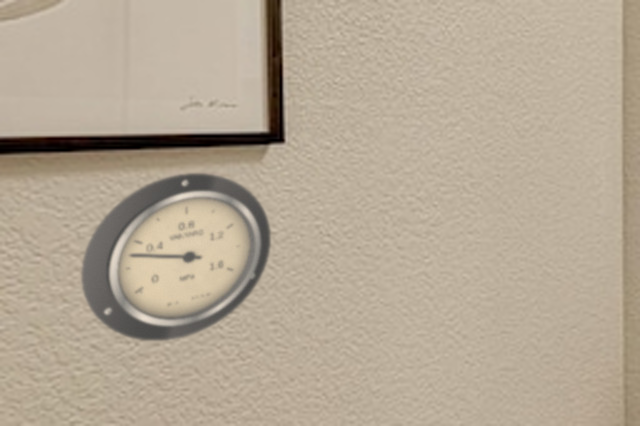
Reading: 0.3 MPa
